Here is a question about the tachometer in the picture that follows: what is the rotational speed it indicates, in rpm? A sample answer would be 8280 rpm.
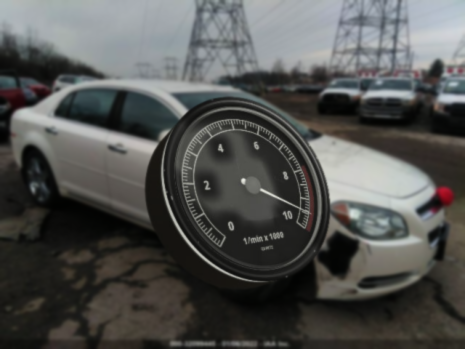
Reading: 9500 rpm
